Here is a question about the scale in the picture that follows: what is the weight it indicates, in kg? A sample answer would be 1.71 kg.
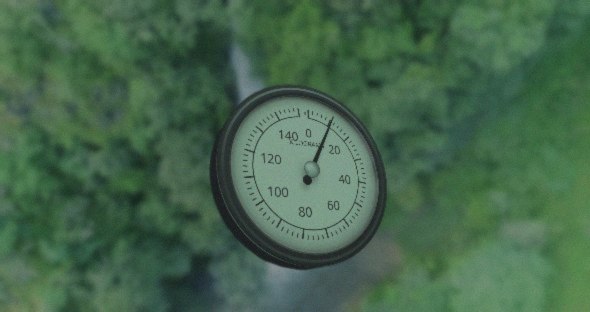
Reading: 10 kg
